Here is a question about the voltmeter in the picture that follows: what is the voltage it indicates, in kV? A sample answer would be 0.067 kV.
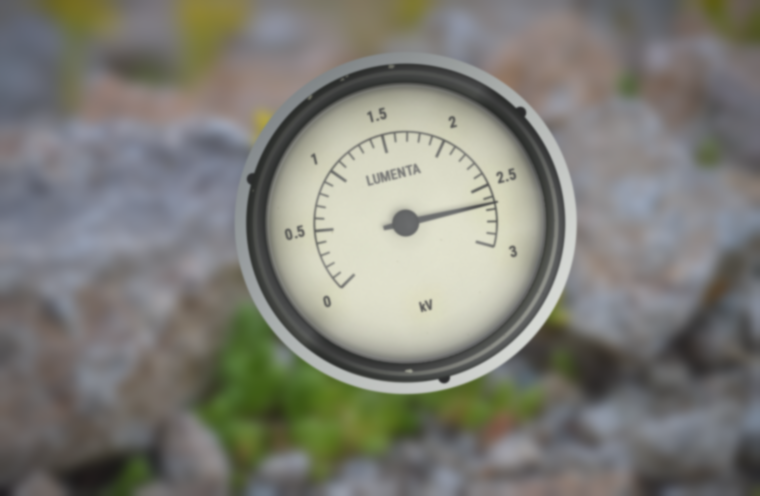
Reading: 2.65 kV
